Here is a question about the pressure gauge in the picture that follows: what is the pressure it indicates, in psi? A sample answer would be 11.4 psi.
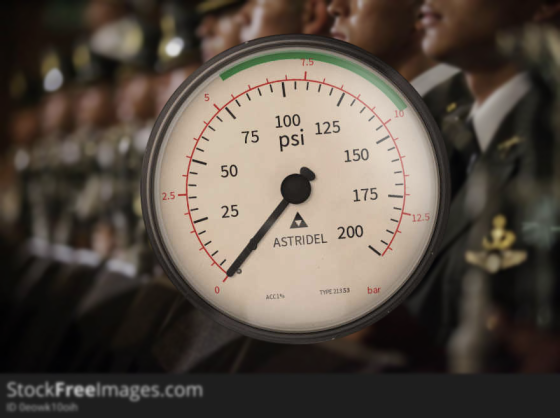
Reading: 0 psi
